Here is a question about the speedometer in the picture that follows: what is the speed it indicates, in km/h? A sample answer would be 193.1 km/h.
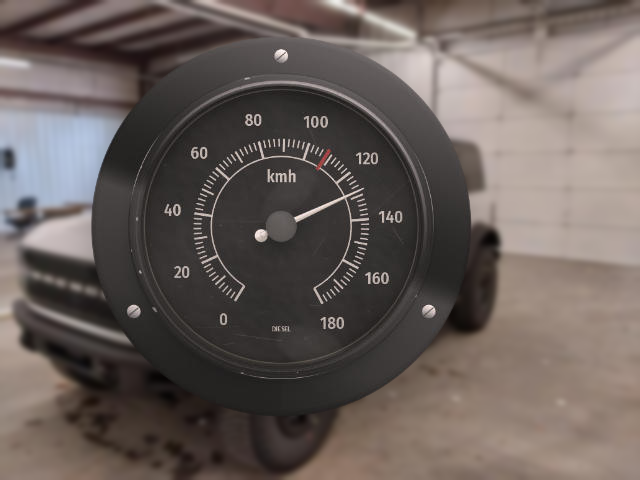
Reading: 128 km/h
